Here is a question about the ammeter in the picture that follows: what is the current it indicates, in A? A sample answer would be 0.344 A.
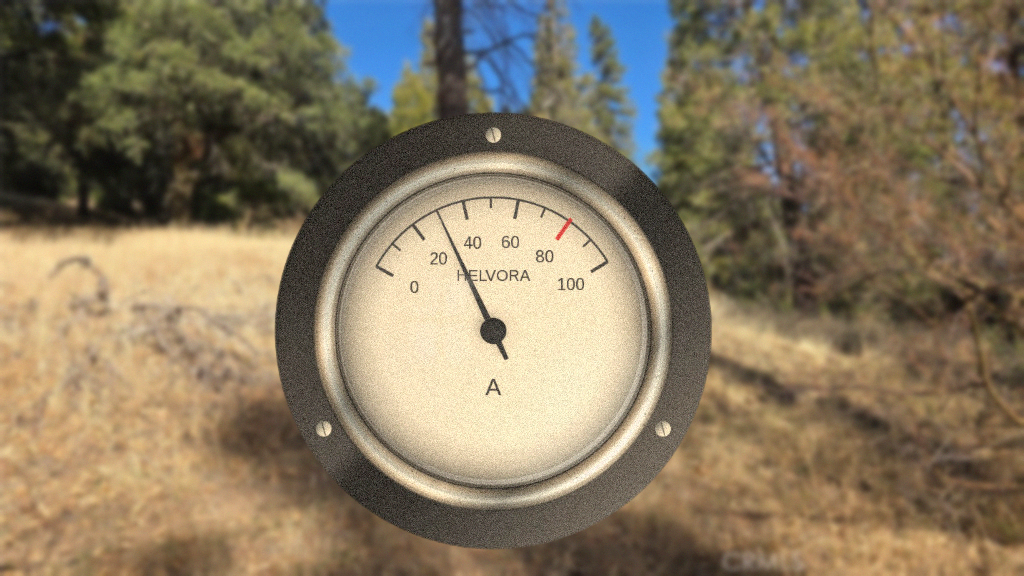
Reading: 30 A
